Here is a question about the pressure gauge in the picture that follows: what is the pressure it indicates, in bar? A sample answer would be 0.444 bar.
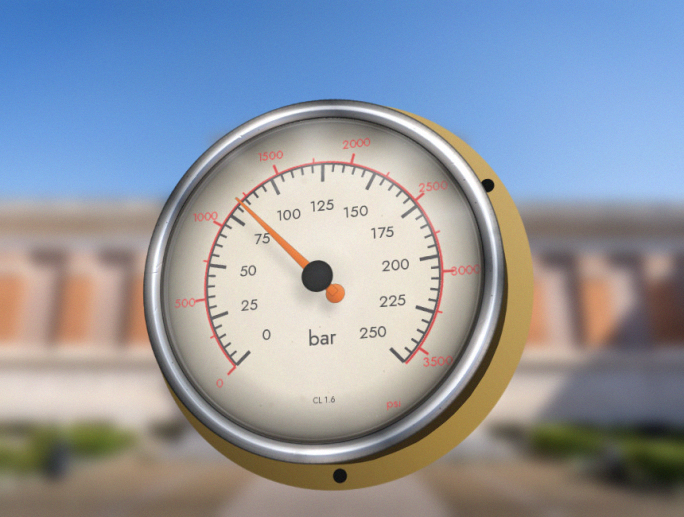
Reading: 82.5 bar
